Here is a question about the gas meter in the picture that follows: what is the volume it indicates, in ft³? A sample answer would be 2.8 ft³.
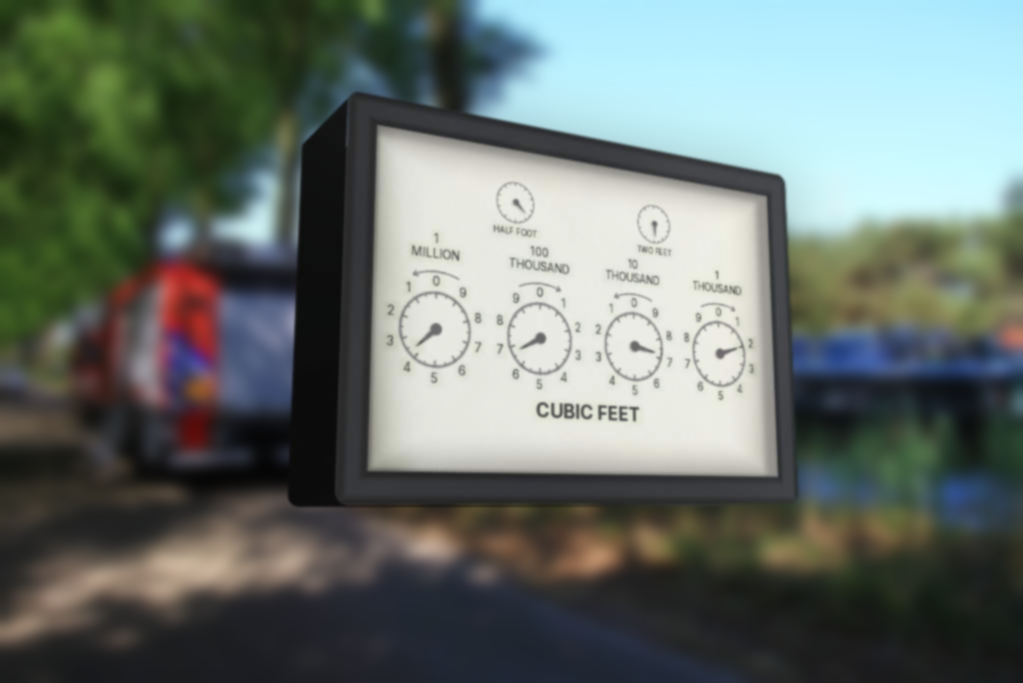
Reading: 367200 ft³
